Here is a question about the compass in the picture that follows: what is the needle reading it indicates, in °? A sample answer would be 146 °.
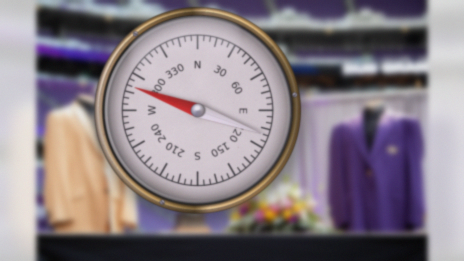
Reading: 290 °
